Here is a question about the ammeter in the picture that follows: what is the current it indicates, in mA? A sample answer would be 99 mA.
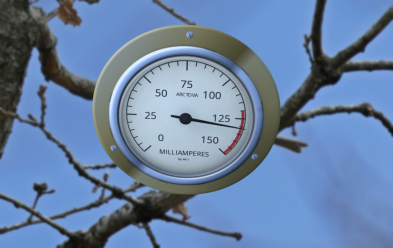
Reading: 130 mA
